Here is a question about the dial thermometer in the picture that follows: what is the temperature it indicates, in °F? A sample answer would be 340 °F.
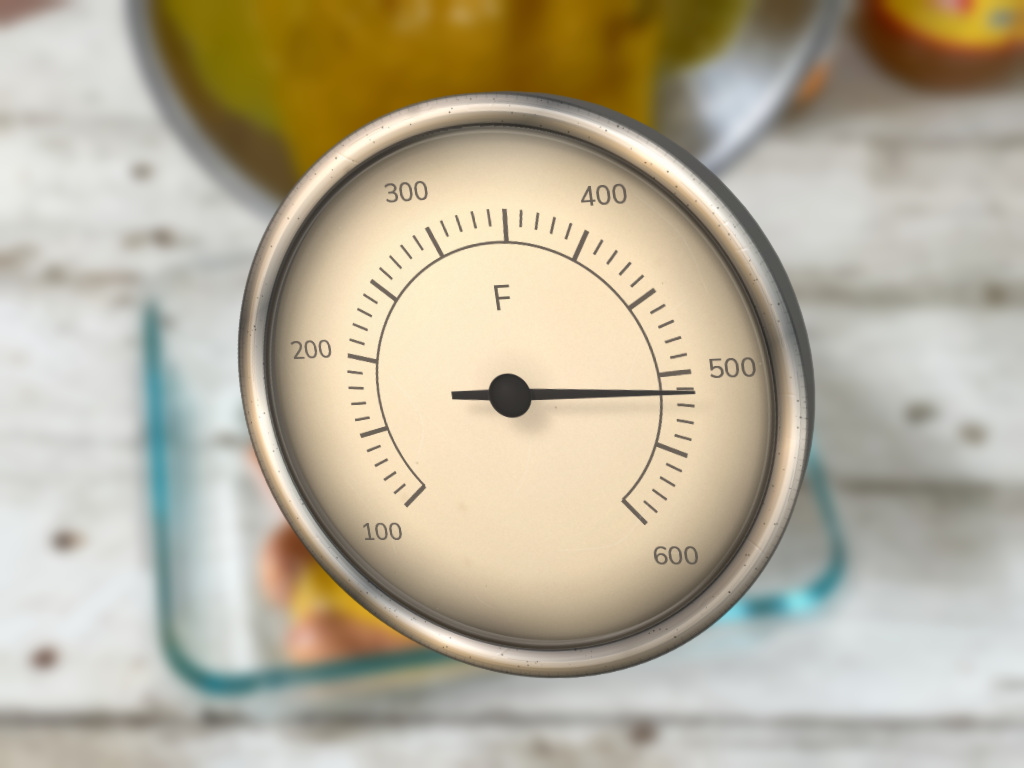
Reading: 510 °F
